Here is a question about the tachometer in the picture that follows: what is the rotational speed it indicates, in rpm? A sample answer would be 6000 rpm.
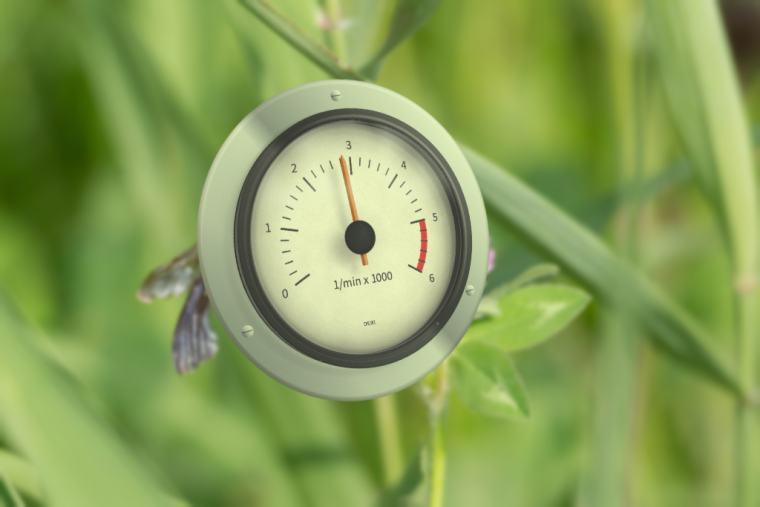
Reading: 2800 rpm
